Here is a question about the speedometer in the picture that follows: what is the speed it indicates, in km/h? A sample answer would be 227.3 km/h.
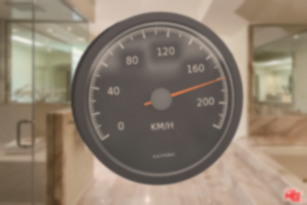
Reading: 180 km/h
